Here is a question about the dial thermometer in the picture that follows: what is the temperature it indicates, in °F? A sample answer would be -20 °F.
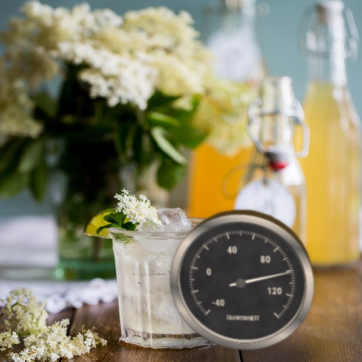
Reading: 100 °F
